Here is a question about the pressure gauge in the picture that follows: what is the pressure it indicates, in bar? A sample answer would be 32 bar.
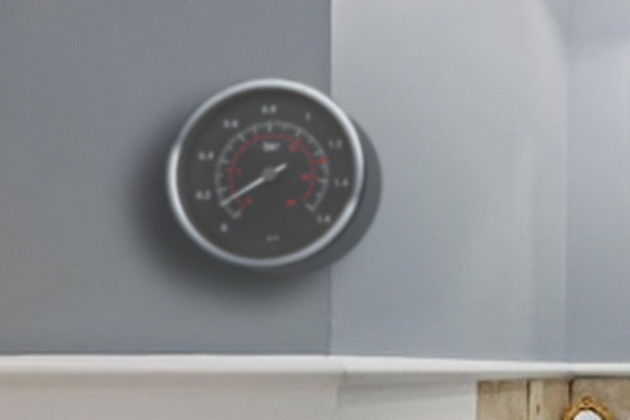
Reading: 0.1 bar
